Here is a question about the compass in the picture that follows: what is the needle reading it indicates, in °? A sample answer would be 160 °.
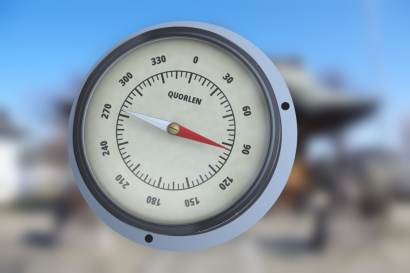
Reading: 95 °
